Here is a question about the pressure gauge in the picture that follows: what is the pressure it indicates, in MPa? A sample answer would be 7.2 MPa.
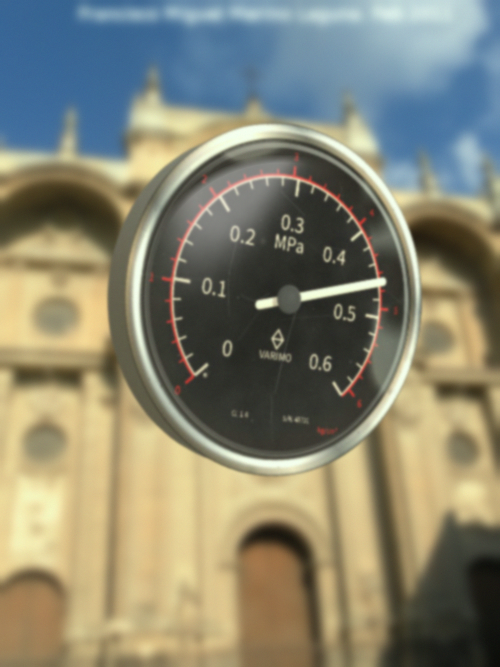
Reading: 0.46 MPa
